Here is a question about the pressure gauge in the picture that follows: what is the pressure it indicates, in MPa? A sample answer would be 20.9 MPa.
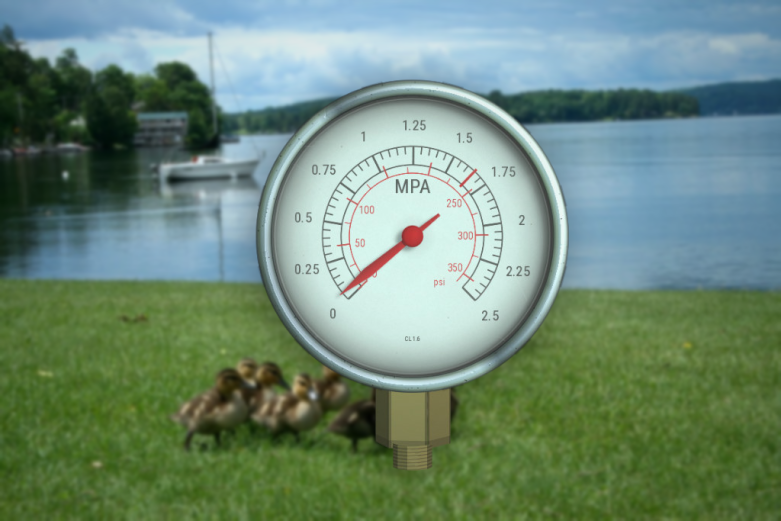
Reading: 0.05 MPa
